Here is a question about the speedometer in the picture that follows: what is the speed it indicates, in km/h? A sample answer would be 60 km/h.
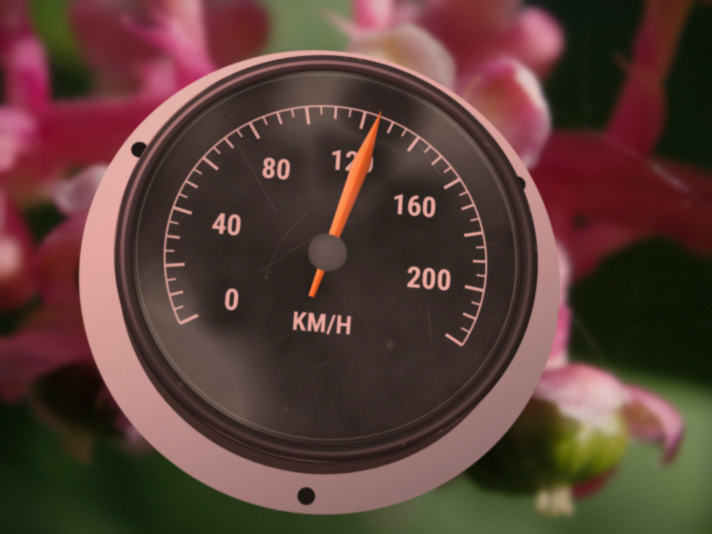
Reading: 125 km/h
